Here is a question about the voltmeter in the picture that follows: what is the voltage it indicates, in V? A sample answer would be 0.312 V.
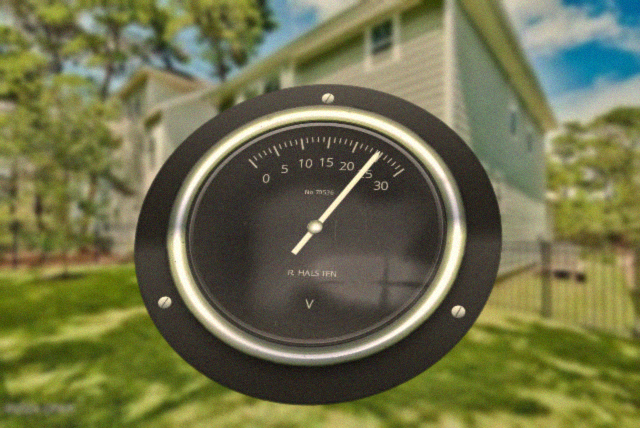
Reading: 25 V
